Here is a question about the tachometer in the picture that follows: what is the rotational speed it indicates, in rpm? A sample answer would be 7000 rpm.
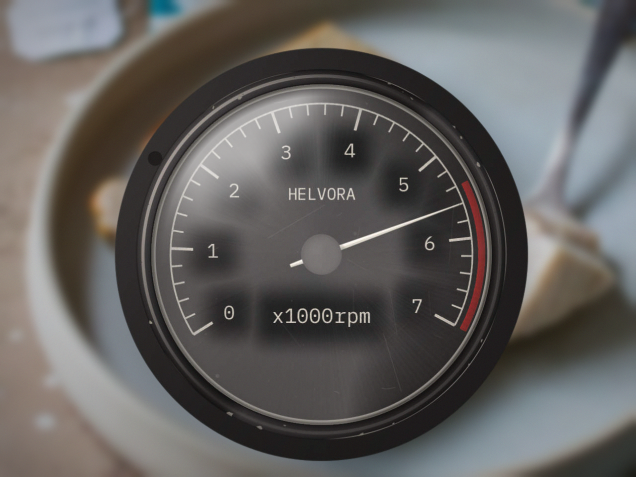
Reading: 5600 rpm
